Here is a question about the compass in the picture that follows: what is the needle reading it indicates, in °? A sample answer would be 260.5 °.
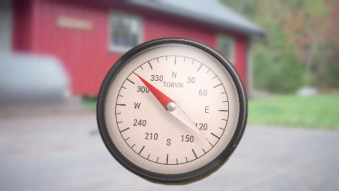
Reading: 310 °
